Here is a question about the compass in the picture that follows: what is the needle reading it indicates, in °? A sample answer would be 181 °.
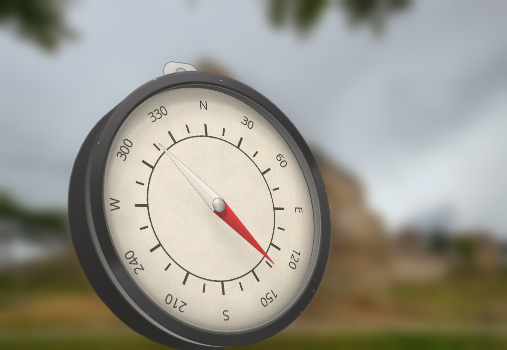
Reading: 135 °
